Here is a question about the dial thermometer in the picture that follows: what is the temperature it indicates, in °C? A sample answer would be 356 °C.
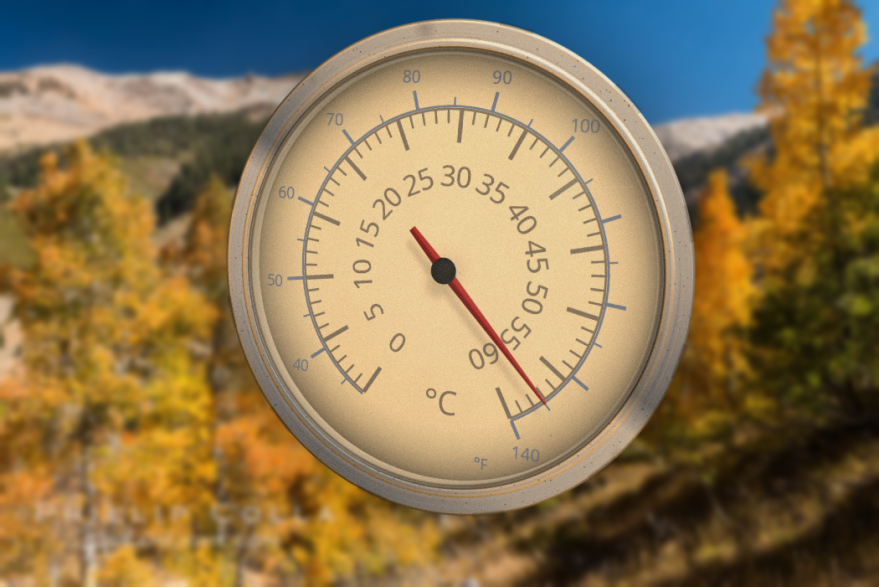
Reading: 57 °C
